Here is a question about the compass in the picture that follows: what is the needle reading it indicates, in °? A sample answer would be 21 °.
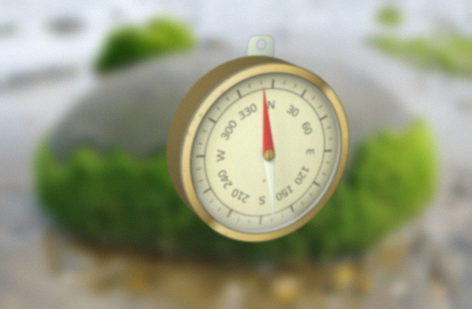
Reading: 350 °
